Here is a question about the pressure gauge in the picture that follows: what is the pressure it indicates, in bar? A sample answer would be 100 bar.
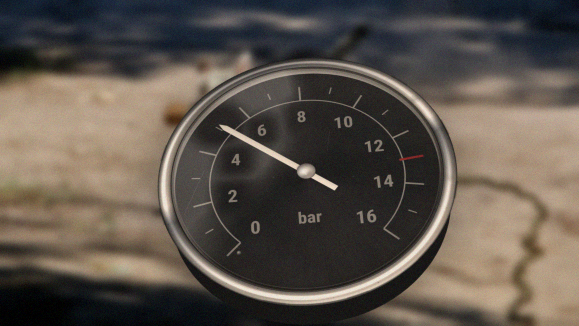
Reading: 5 bar
